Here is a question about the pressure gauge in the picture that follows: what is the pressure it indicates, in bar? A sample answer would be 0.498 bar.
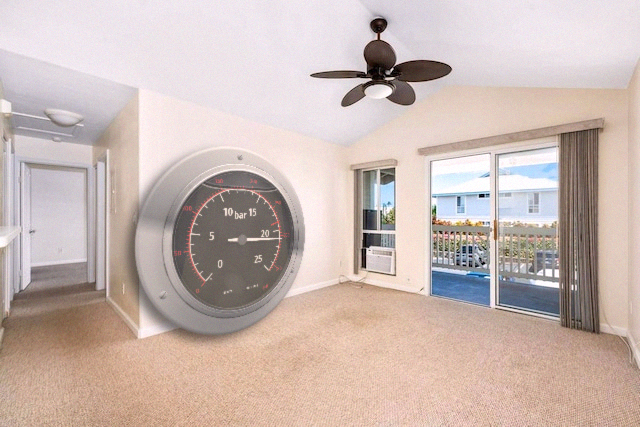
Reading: 21 bar
